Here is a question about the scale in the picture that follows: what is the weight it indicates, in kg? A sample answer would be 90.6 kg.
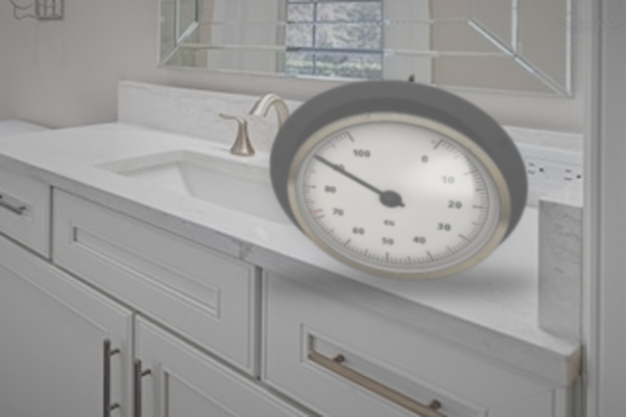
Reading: 90 kg
